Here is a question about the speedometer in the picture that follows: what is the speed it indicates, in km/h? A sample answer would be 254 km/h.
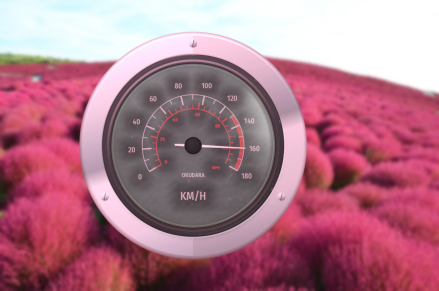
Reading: 160 km/h
